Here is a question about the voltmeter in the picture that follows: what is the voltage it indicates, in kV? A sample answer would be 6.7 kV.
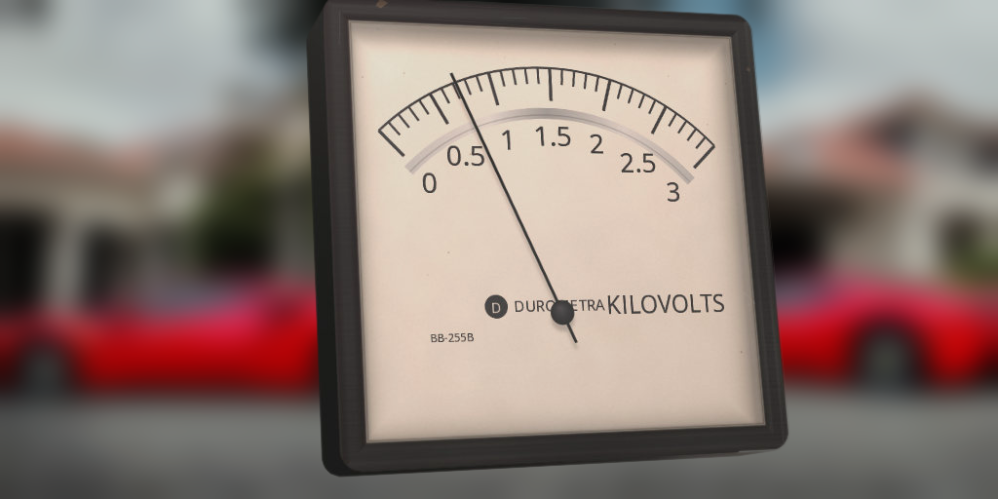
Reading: 0.7 kV
